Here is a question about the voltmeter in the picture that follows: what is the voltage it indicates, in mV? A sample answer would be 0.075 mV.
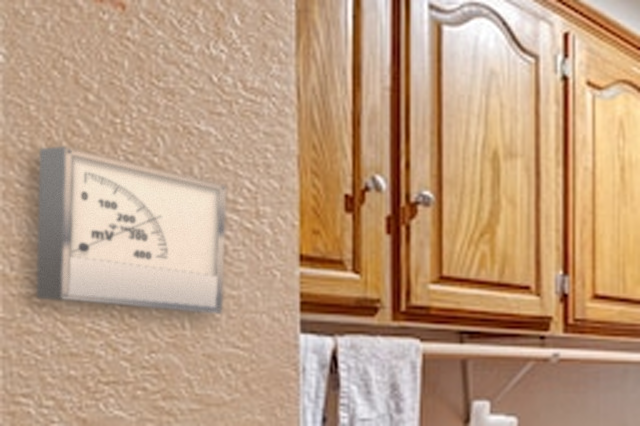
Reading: 250 mV
